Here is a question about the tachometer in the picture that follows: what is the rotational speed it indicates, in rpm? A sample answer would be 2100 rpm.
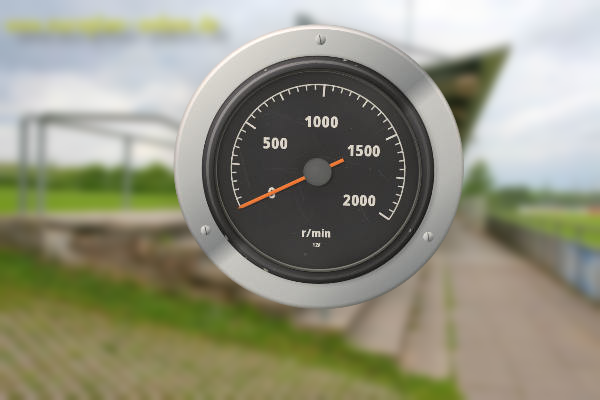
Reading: 0 rpm
